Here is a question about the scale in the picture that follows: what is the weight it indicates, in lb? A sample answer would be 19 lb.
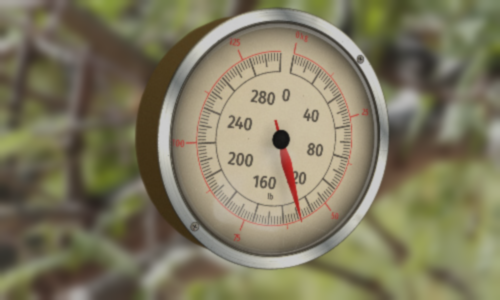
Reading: 130 lb
